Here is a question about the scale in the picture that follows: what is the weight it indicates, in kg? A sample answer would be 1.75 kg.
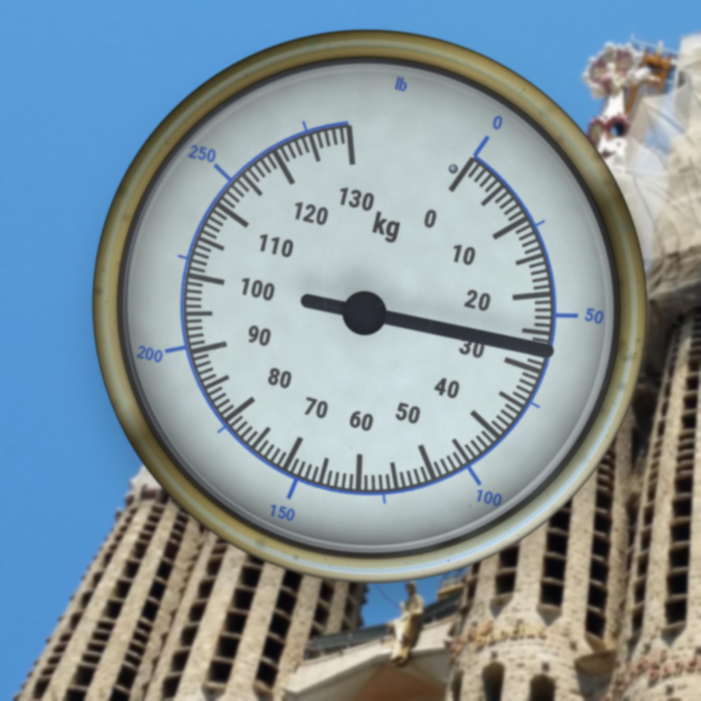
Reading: 27 kg
